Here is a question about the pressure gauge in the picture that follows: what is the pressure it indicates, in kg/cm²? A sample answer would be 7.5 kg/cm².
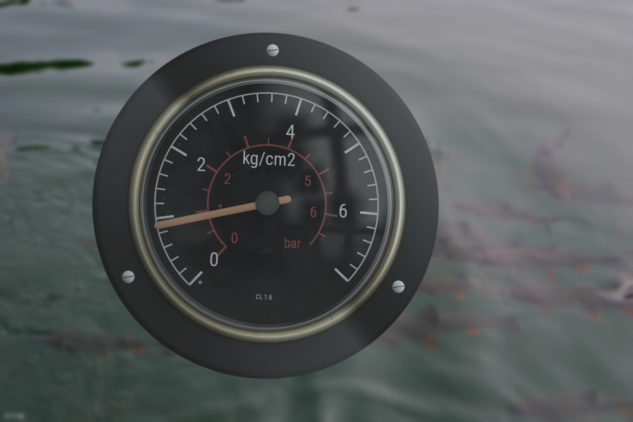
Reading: 0.9 kg/cm²
